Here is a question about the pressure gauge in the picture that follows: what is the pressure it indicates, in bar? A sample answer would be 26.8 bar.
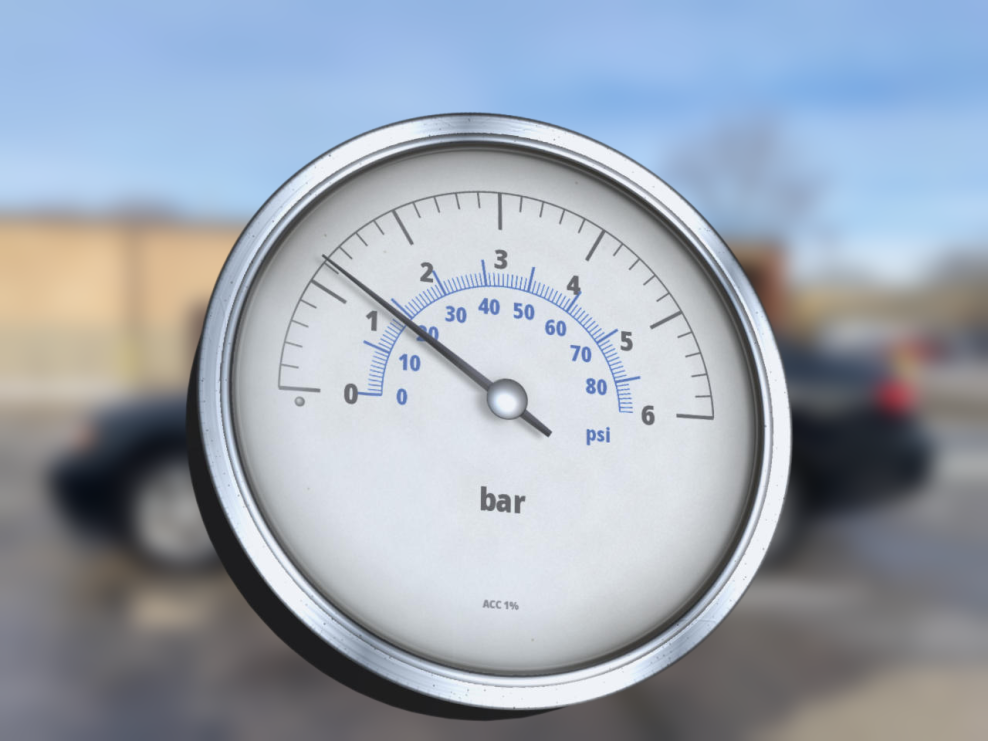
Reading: 1.2 bar
